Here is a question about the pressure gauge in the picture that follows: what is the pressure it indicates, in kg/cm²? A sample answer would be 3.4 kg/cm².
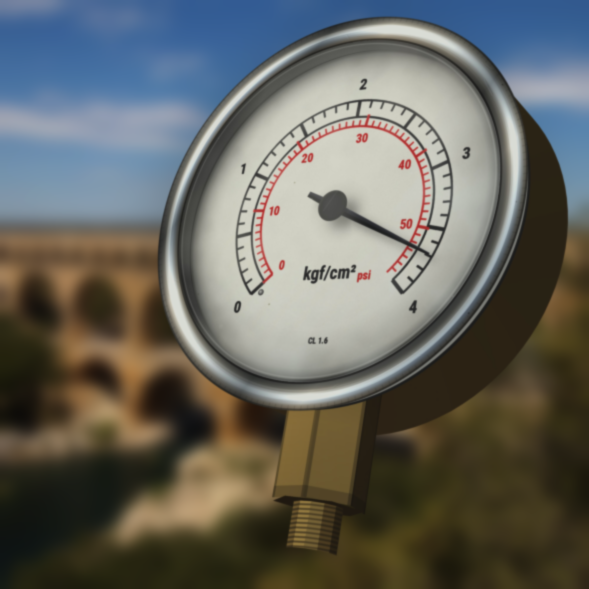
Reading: 3.7 kg/cm²
